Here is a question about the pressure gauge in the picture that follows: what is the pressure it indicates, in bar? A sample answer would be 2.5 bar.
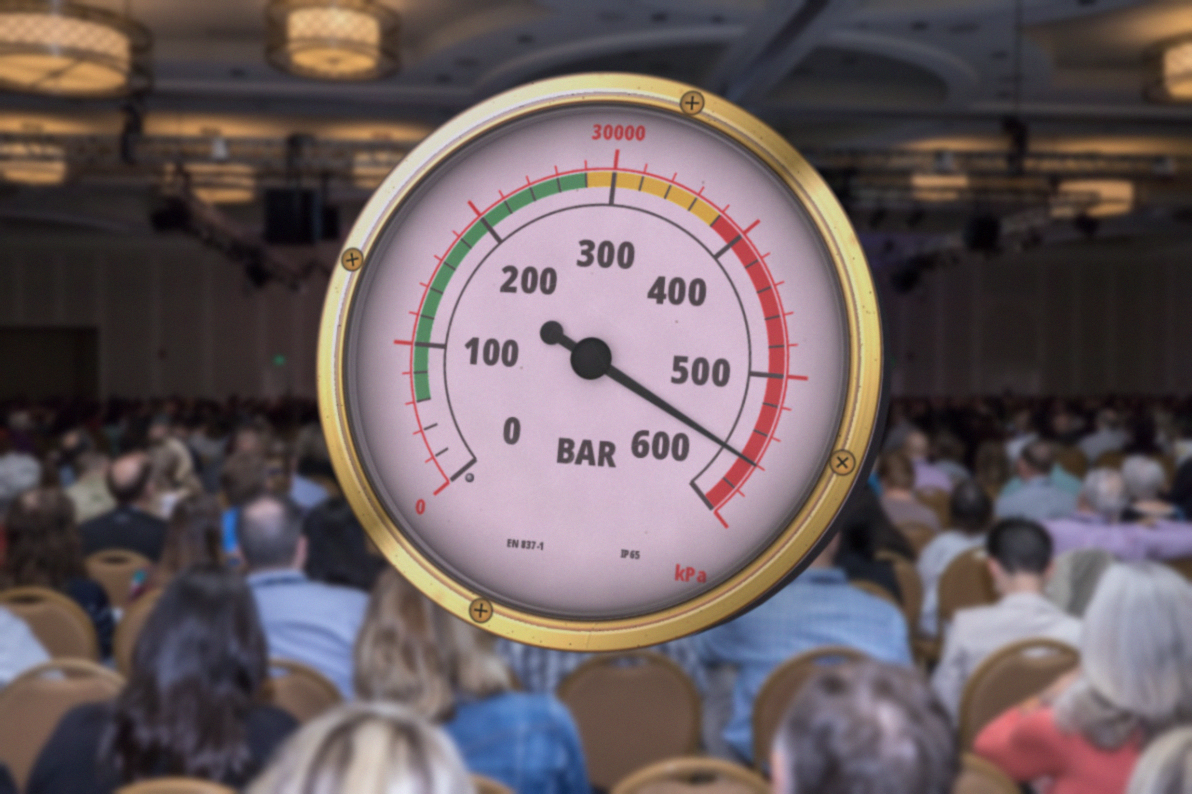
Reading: 560 bar
